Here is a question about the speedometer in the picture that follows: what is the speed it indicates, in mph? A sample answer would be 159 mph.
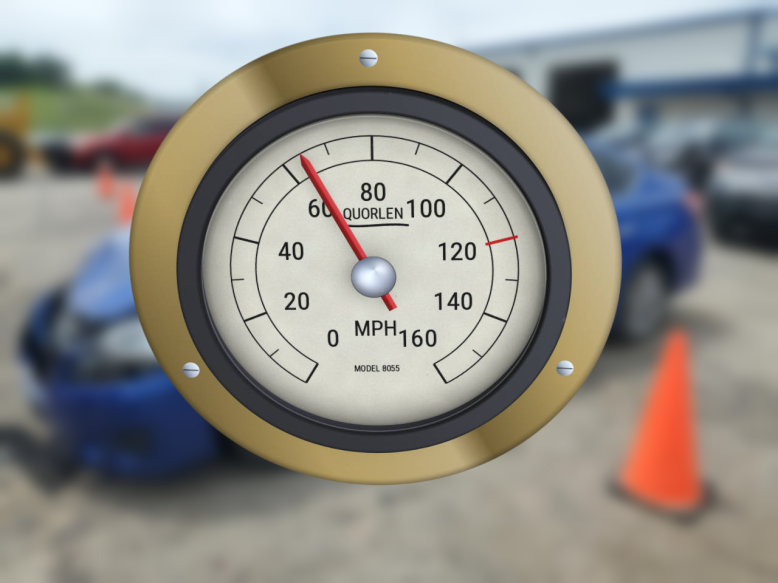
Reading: 65 mph
